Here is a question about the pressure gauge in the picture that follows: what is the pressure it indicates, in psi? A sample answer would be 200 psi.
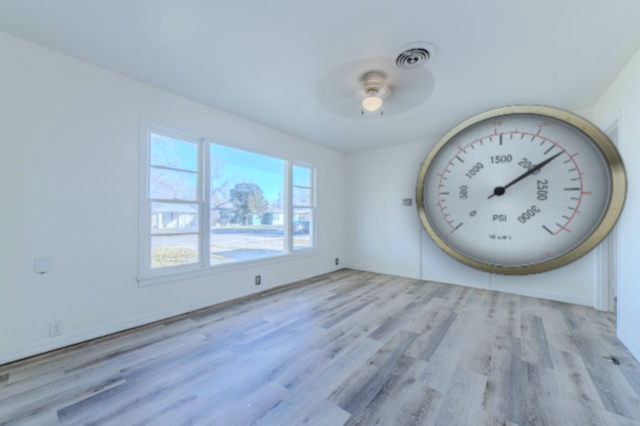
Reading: 2100 psi
